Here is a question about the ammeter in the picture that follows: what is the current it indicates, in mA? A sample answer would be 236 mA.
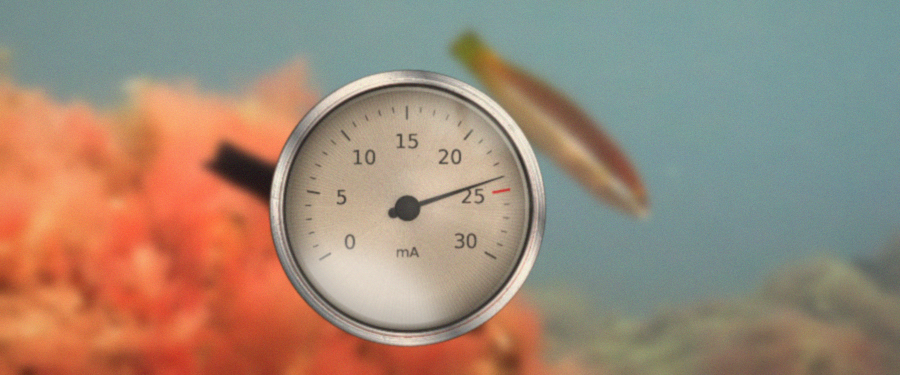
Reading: 24 mA
